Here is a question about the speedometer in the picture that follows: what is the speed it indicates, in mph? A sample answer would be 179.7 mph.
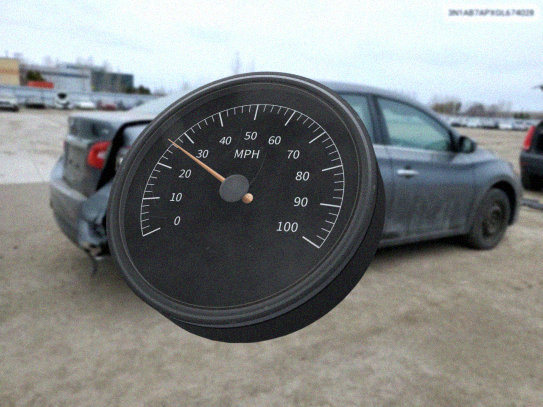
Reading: 26 mph
